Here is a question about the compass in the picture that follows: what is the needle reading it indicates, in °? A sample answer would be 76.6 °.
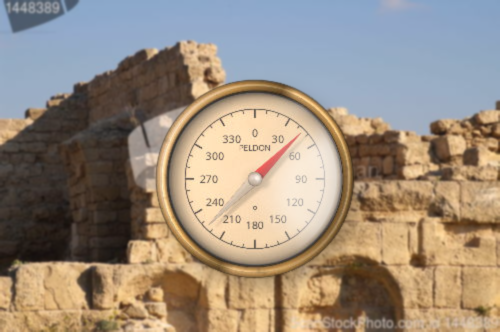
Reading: 45 °
